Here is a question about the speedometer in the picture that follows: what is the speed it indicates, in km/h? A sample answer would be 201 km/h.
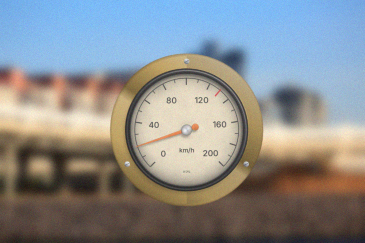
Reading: 20 km/h
